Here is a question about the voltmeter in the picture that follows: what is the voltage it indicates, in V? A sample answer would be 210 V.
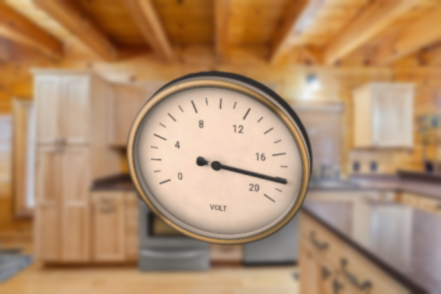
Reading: 18 V
